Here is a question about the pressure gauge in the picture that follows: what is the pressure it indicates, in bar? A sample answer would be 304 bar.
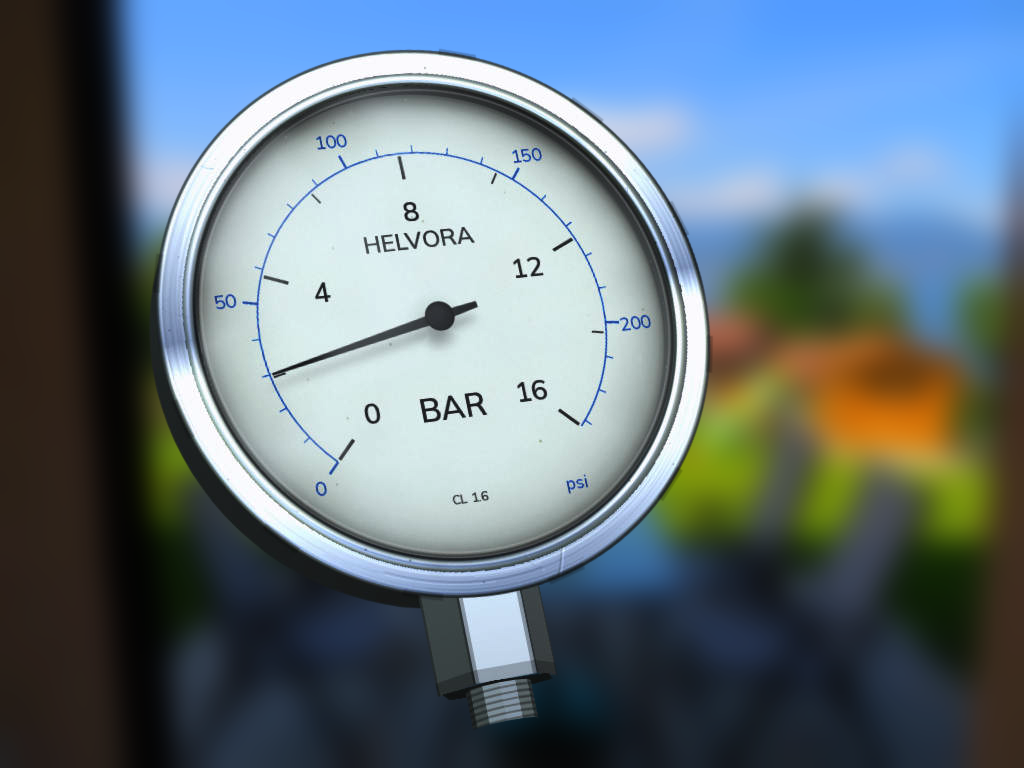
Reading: 2 bar
